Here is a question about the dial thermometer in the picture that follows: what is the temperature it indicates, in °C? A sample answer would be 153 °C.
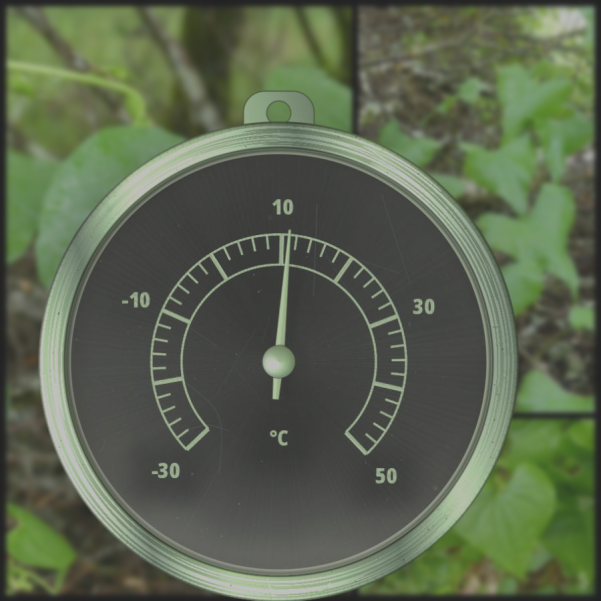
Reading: 11 °C
